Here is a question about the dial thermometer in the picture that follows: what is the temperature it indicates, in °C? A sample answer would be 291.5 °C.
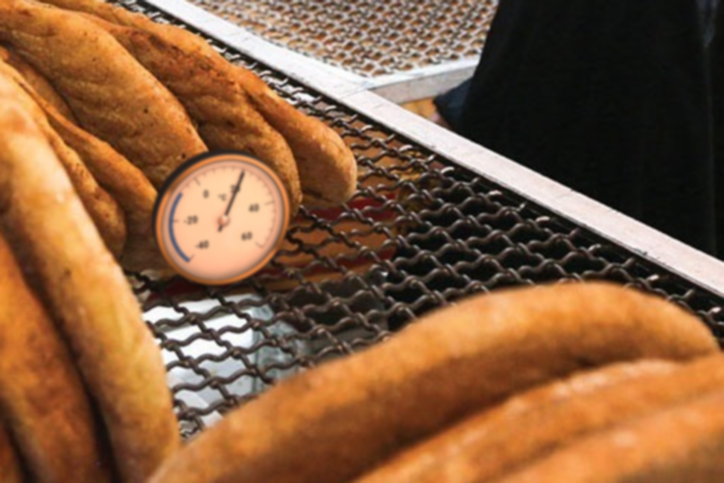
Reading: 20 °C
